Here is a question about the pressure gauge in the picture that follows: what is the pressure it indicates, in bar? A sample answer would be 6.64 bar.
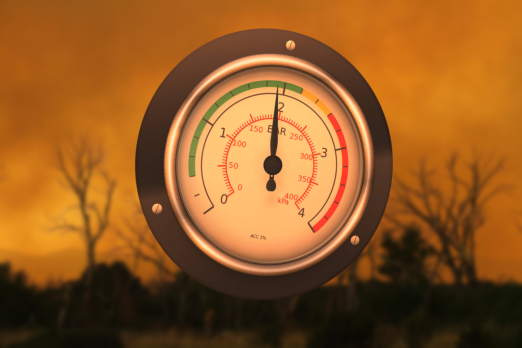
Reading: 1.9 bar
